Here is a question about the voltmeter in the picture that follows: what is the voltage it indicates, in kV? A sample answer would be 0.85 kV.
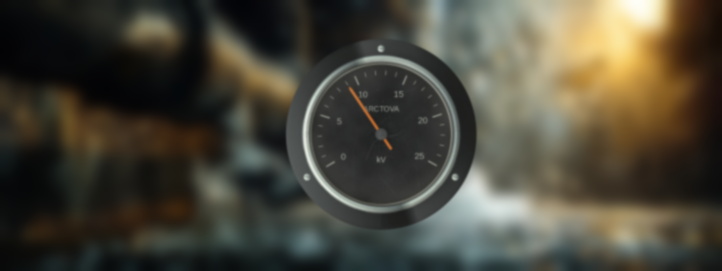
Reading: 9 kV
